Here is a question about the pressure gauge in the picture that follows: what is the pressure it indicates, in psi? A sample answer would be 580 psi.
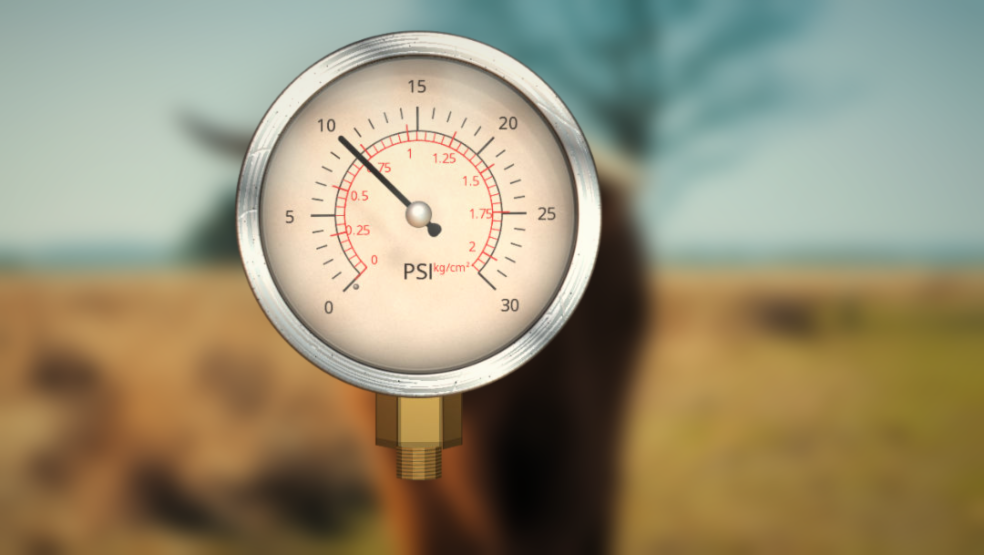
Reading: 10 psi
